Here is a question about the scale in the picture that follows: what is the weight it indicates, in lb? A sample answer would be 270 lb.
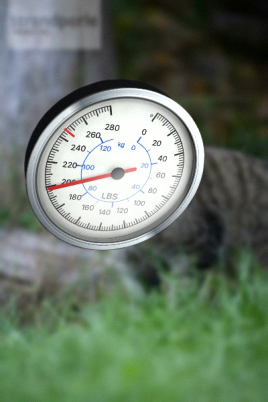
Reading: 200 lb
